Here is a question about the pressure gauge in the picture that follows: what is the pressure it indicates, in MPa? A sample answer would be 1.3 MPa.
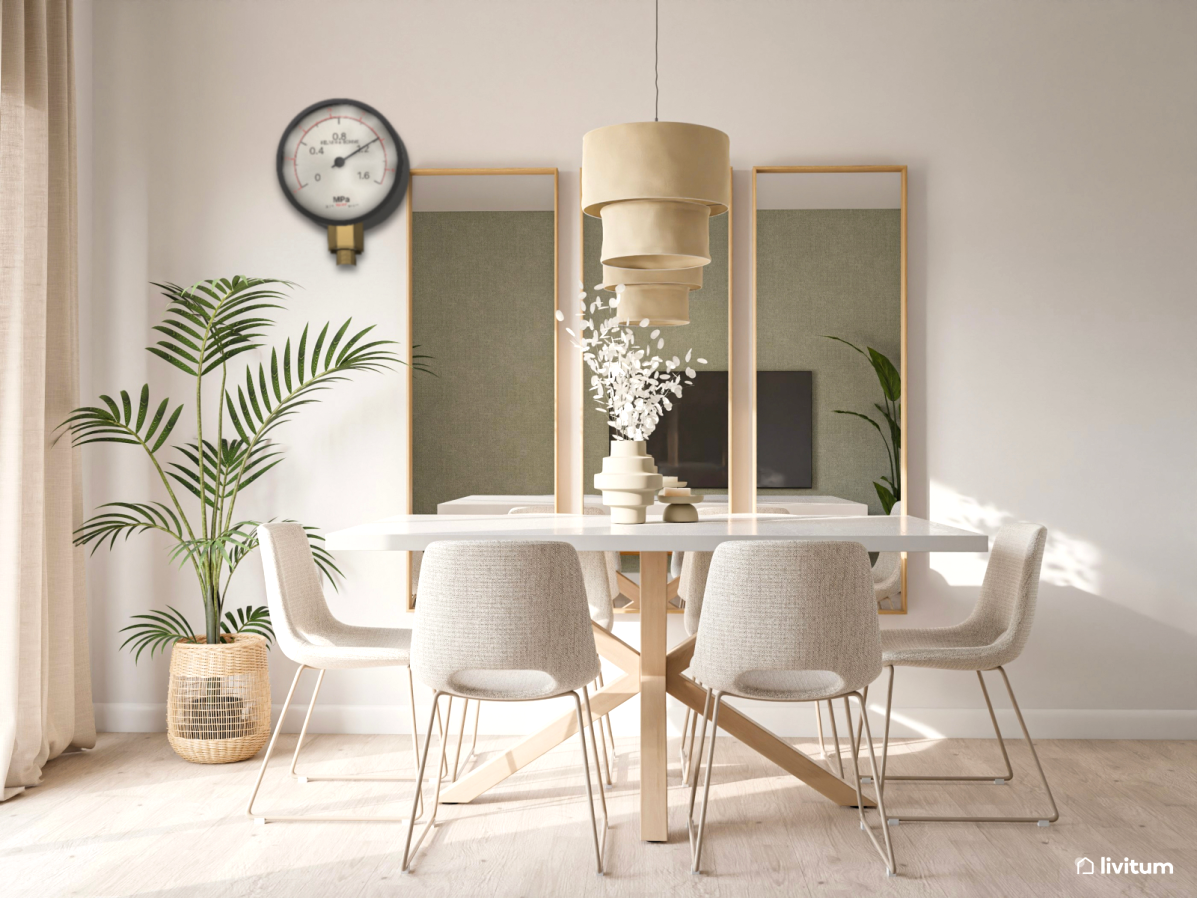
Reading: 1.2 MPa
